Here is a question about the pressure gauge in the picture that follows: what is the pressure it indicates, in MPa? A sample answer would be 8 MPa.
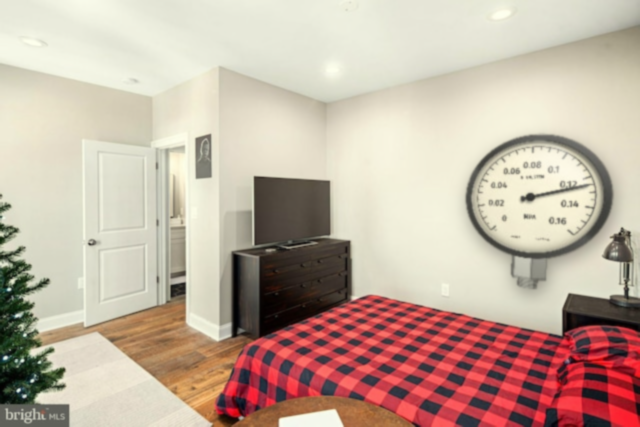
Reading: 0.125 MPa
